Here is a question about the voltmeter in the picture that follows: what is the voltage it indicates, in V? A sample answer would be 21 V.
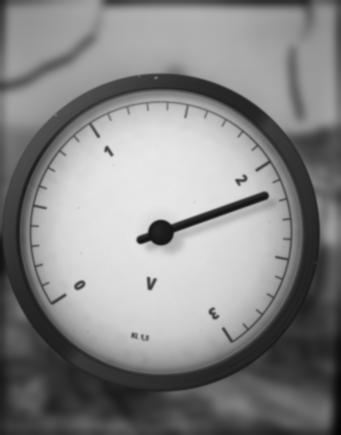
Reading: 2.15 V
